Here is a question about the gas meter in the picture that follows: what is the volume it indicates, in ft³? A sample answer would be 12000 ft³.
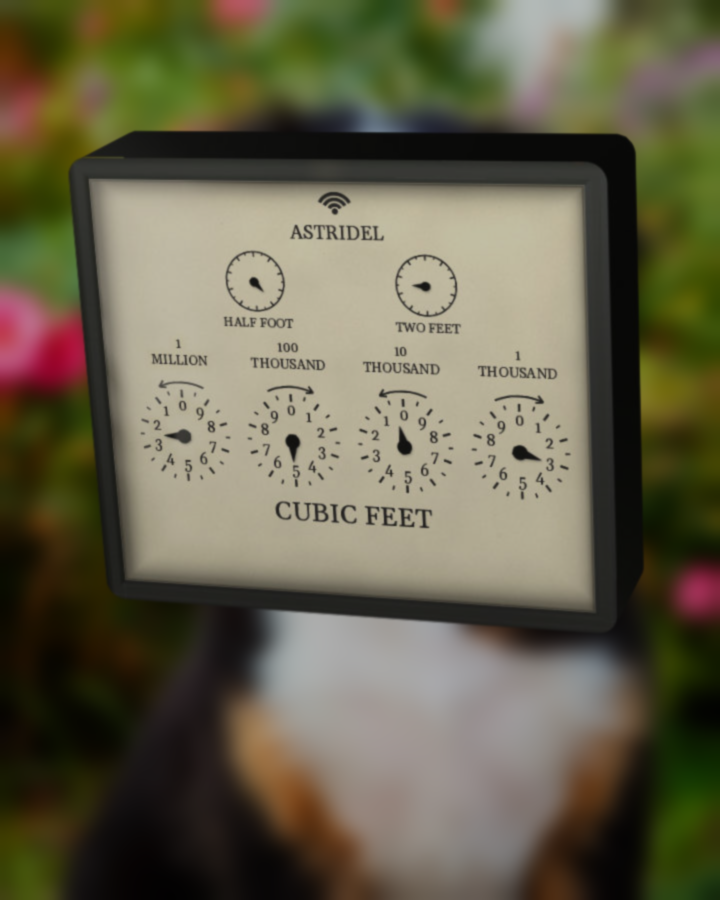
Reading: 250300 ft³
